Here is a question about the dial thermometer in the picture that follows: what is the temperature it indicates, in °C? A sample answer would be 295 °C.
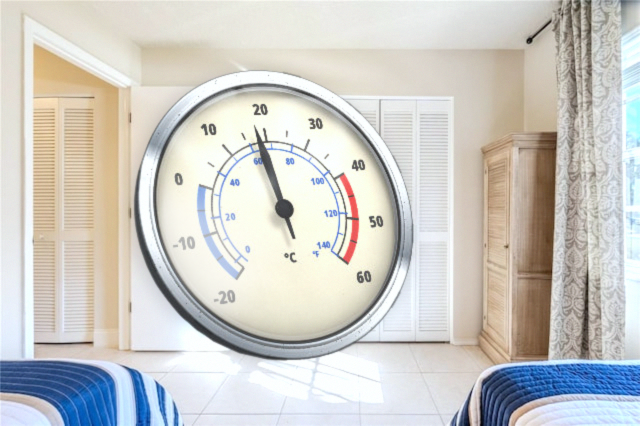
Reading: 17.5 °C
